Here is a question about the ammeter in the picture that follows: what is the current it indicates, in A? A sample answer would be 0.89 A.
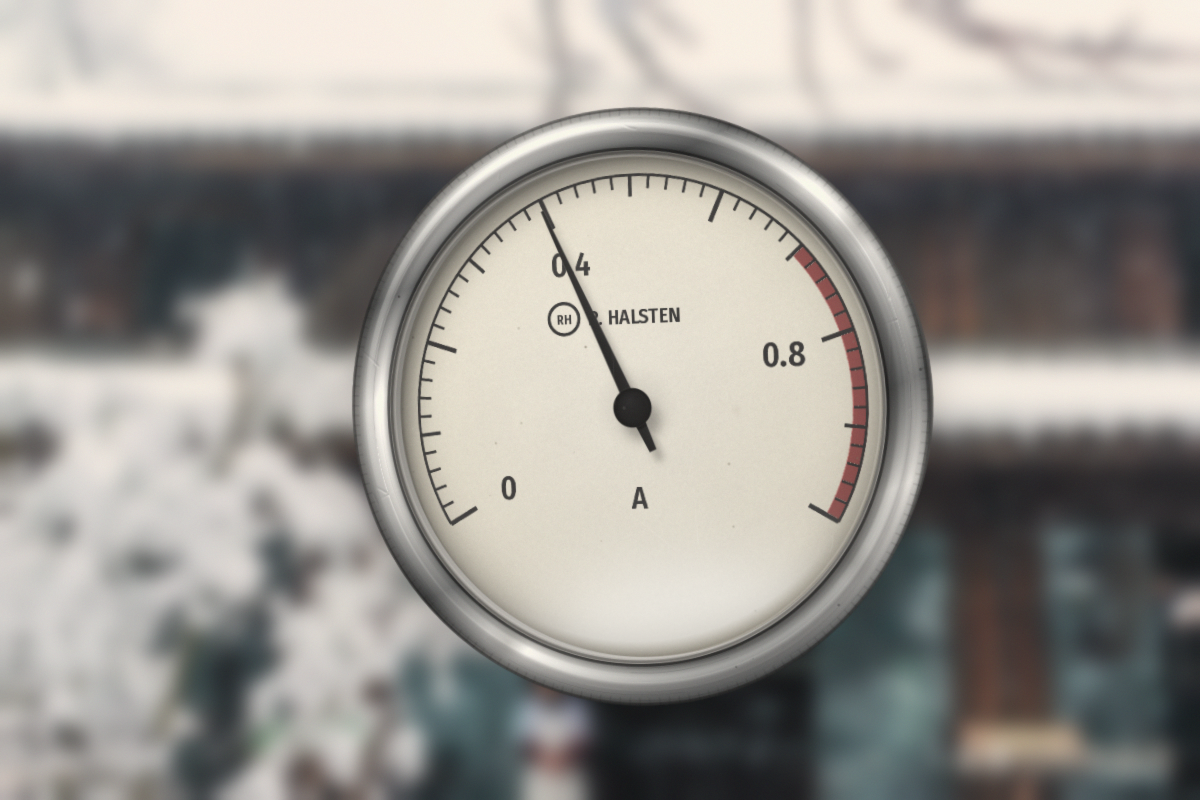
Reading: 0.4 A
